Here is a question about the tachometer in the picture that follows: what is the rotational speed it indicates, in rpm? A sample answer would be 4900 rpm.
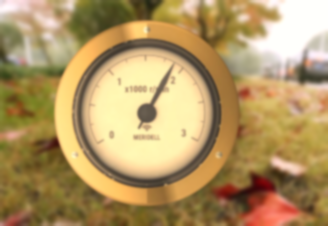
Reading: 1875 rpm
